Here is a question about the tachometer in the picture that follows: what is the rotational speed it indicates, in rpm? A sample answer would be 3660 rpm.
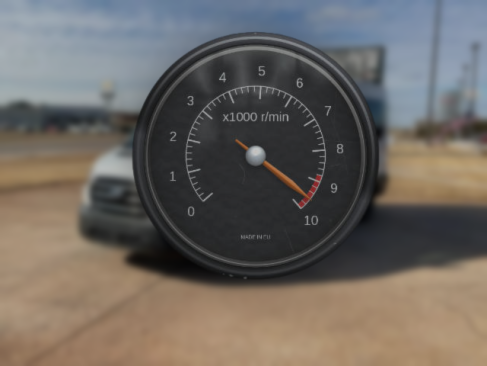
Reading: 9600 rpm
